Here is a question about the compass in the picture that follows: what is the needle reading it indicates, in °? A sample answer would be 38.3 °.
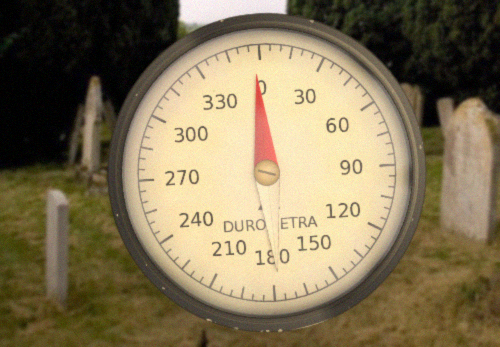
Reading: 357.5 °
